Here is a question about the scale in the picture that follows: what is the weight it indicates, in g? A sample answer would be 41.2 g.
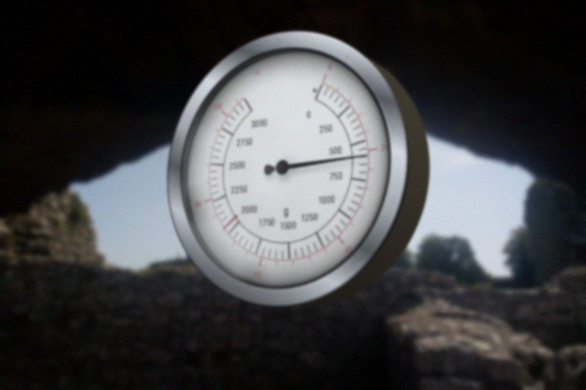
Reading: 600 g
